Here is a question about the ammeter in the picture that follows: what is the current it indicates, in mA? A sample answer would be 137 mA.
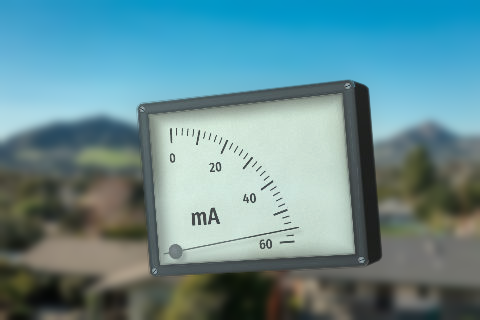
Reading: 56 mA
